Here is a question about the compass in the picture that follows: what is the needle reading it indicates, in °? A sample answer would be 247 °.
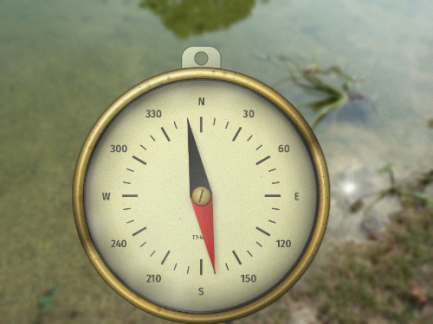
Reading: 170 °
